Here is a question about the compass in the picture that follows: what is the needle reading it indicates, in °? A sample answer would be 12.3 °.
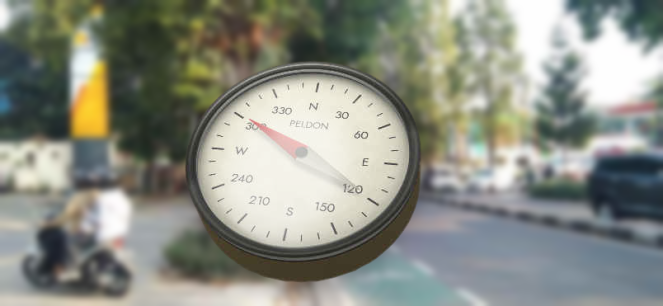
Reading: 300 °
